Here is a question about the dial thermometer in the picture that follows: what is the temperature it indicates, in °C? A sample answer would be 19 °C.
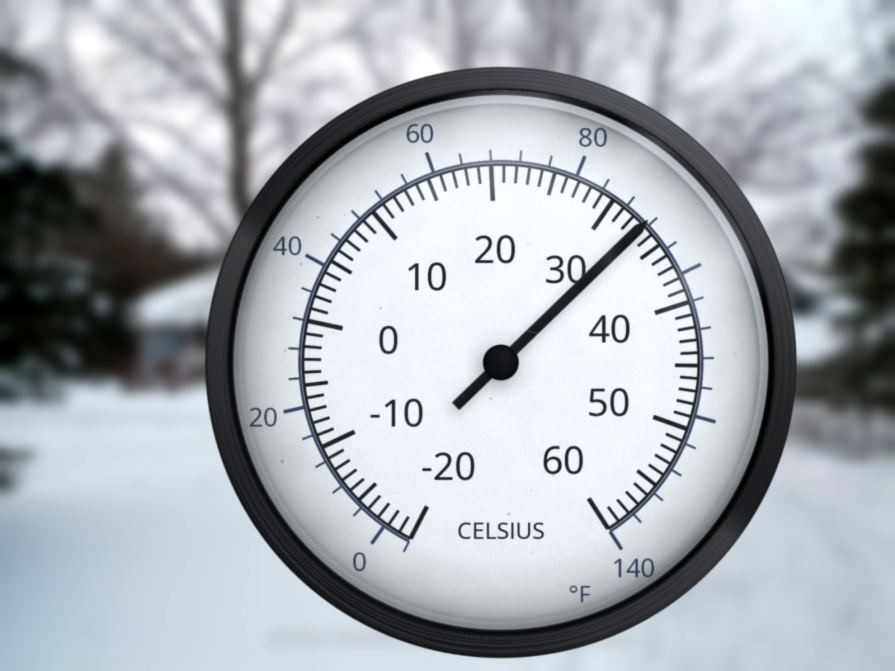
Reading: 33 °C
